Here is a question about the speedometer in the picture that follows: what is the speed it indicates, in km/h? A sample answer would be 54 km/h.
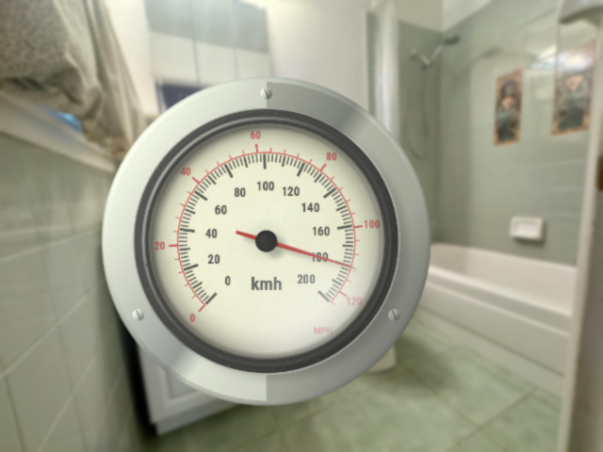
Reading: 180 km/h
